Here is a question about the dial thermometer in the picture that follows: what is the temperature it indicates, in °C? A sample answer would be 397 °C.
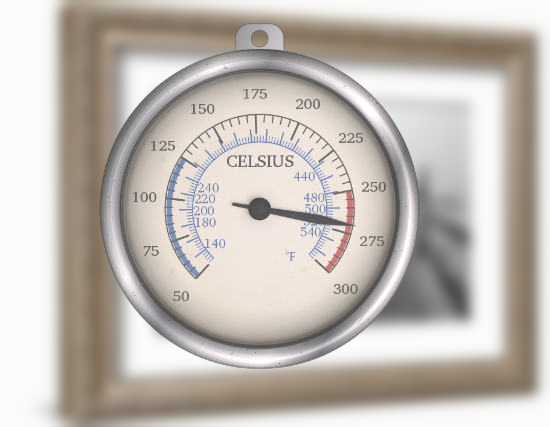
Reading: 270 °C
